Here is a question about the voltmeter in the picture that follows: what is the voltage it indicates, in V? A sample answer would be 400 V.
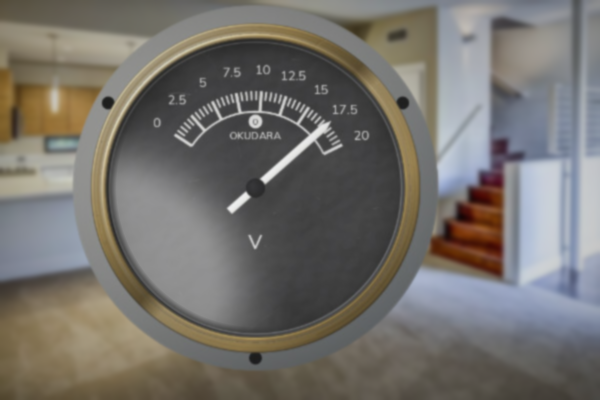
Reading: 17.5 V
